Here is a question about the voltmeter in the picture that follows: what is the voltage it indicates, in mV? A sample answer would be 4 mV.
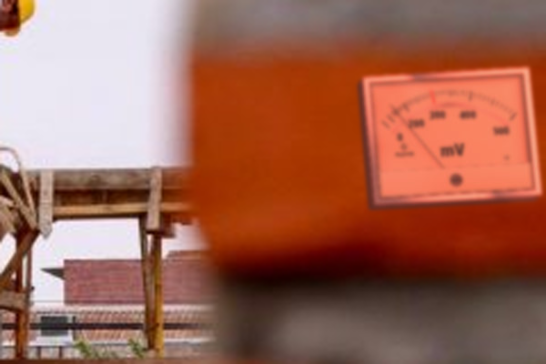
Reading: 150 mV
